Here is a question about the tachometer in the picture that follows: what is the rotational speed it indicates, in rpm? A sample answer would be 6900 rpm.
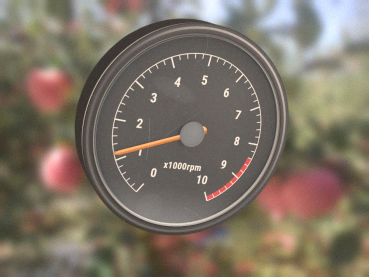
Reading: 1200 rpm
